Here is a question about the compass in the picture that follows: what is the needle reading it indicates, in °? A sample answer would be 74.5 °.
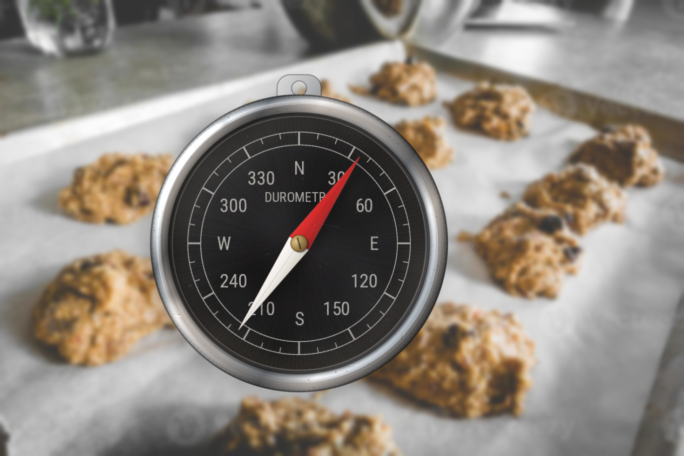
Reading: 35 °
